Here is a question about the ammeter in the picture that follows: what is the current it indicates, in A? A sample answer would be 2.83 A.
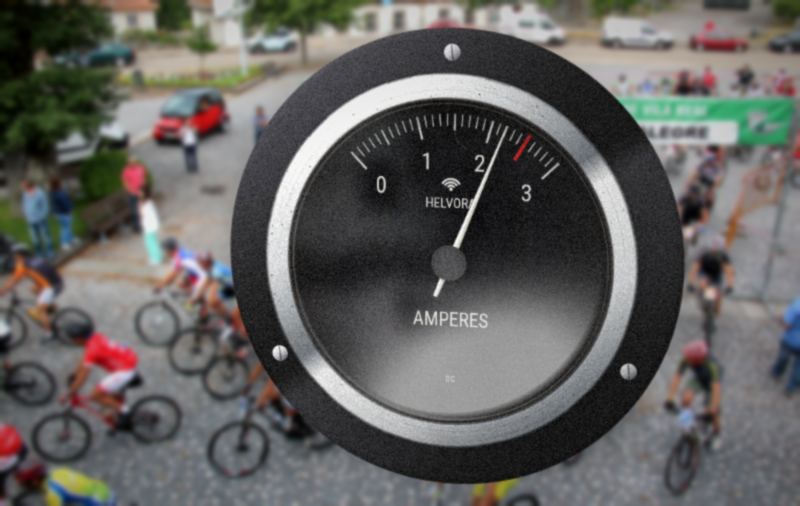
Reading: 2.2 A
